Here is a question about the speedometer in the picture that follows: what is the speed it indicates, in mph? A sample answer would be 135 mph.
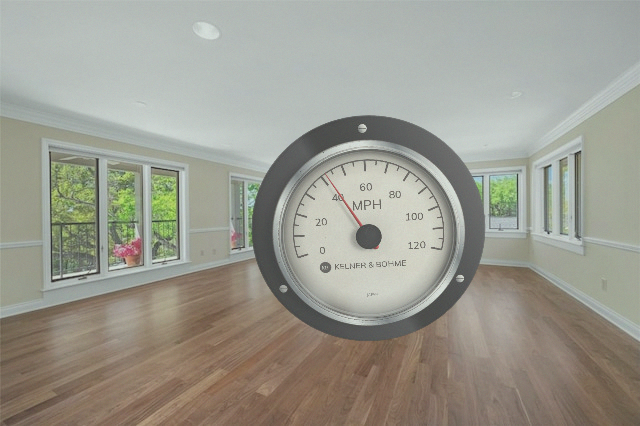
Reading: 42.5 mph
